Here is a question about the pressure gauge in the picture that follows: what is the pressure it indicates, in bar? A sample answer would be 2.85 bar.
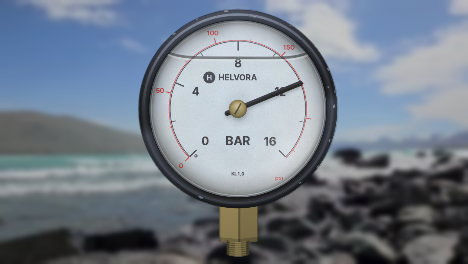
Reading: 12 bar
